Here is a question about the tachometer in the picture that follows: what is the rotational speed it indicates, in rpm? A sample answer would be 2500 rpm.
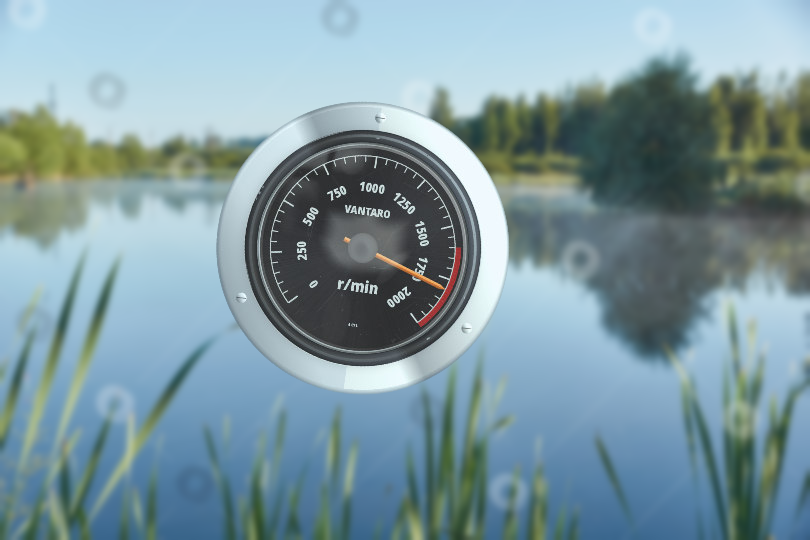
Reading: 1800 rpm
